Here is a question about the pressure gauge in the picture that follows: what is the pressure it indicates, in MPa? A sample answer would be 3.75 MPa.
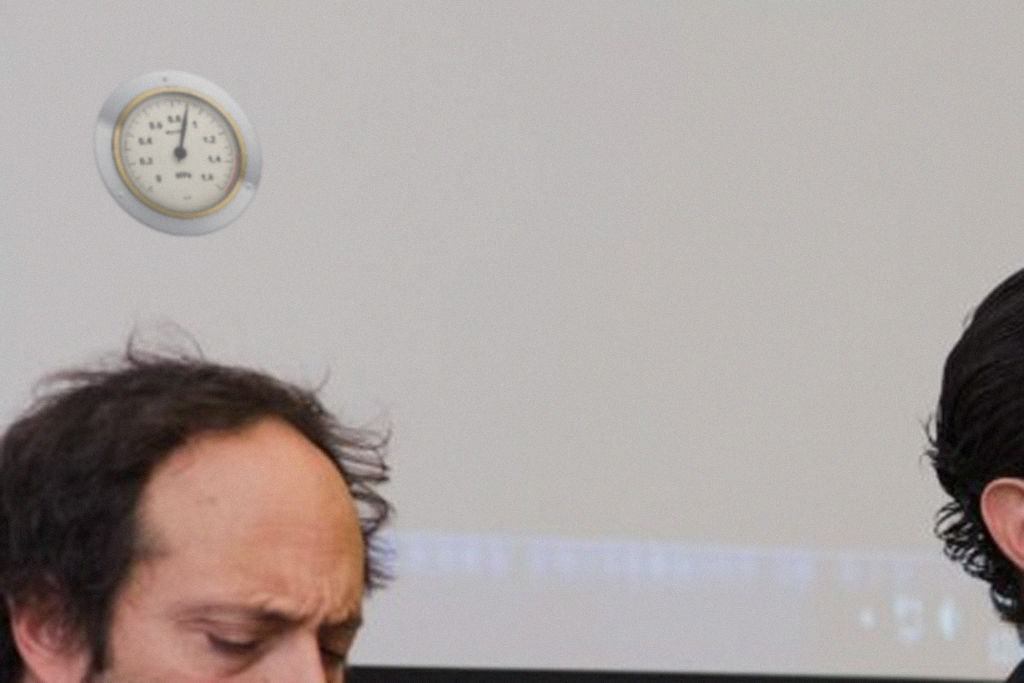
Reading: 0.9 MPa
